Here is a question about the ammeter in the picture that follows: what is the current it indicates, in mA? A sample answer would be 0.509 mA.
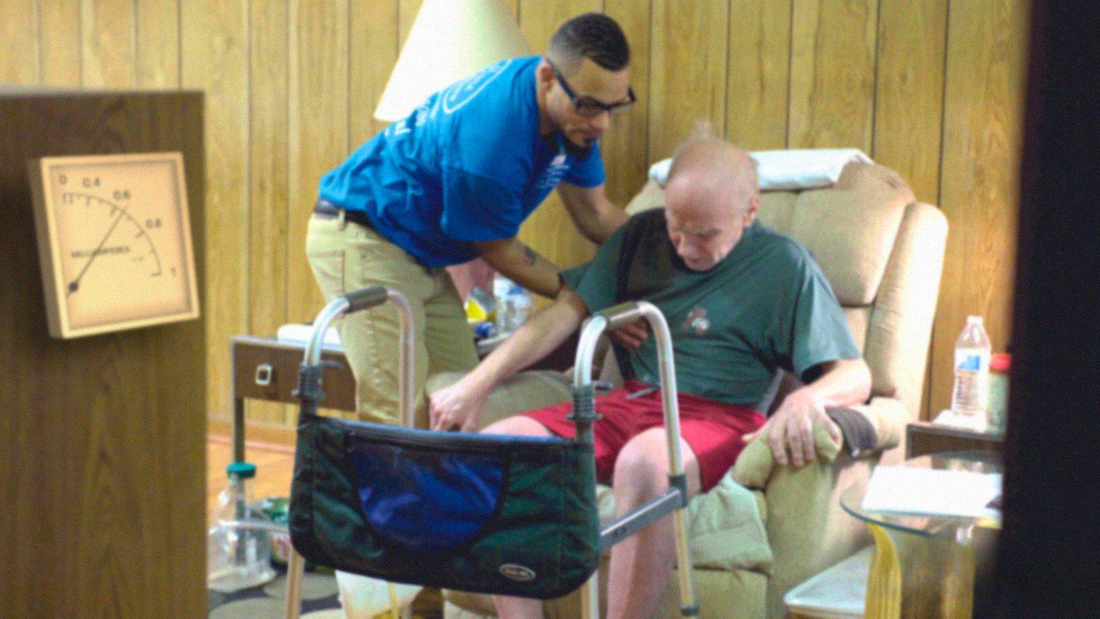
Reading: 0.65 mA
